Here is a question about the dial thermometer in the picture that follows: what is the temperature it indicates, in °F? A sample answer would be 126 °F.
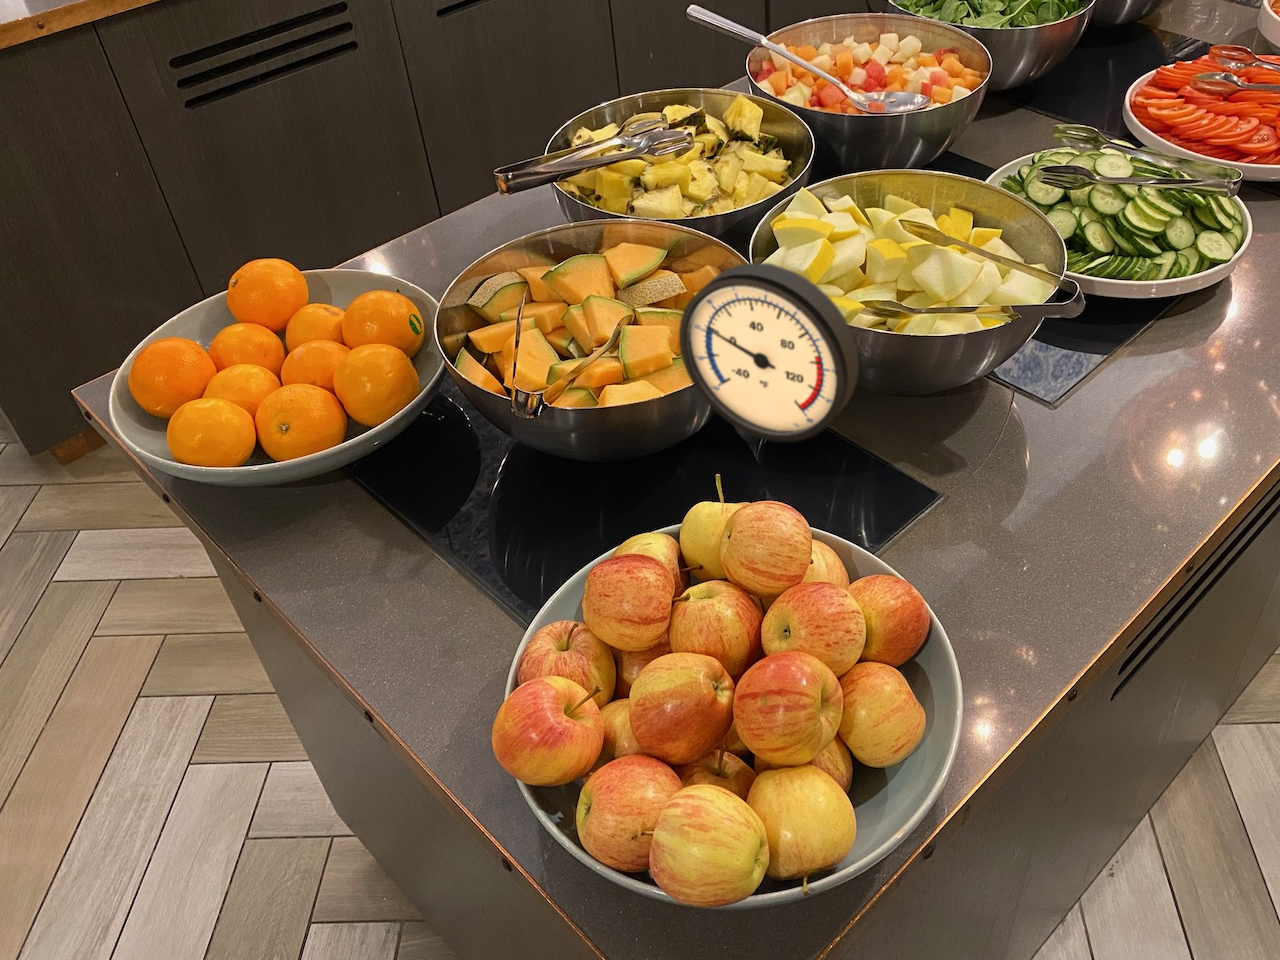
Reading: 0 °F
